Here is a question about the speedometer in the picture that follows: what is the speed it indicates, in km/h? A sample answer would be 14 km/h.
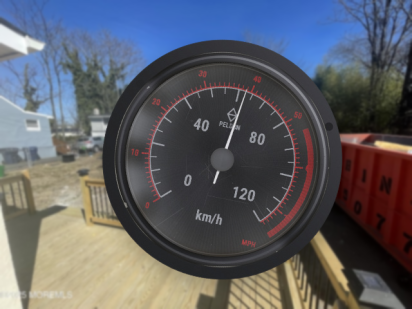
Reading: 62.5 km/h
